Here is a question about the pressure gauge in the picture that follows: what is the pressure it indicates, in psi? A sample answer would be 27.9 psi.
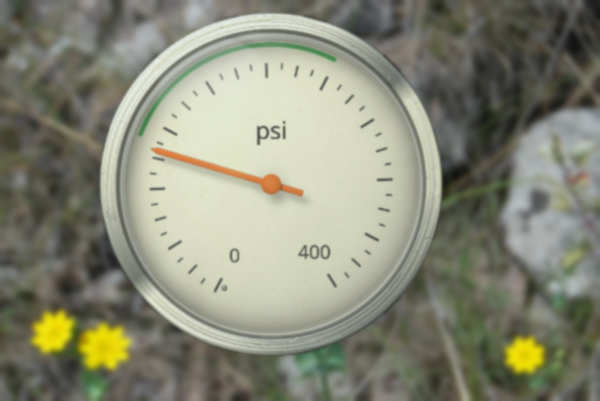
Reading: 105 psi
